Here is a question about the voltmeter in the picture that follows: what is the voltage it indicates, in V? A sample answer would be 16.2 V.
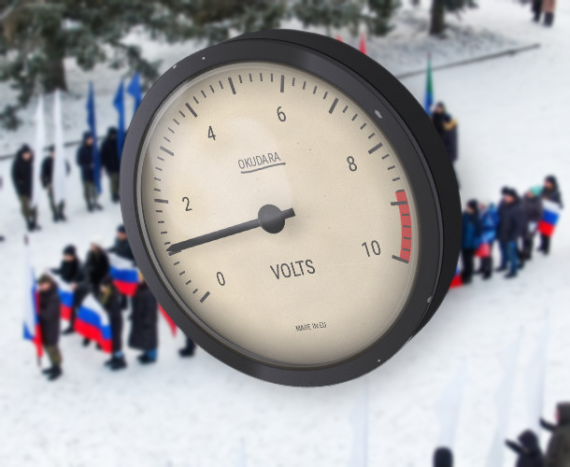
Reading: 1.1 V
